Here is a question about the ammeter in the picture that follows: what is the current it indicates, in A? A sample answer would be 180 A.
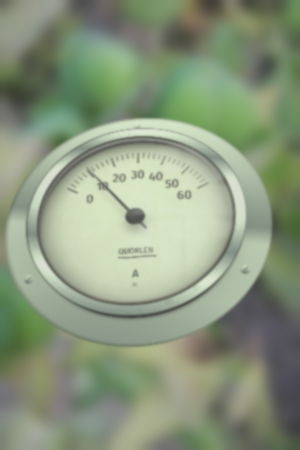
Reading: 10 A
